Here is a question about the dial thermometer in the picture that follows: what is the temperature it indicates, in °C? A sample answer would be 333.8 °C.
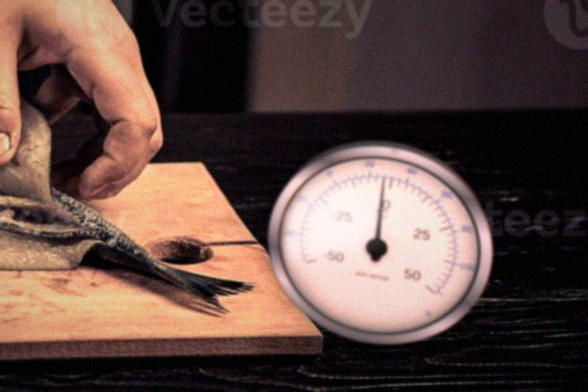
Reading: -2.5 °C
